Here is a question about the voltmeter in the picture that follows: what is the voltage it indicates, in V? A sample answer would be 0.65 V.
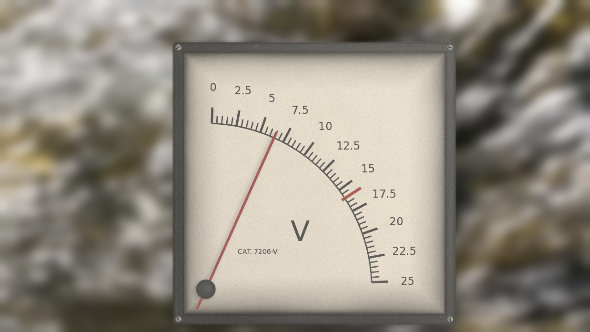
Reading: 6.5 V
